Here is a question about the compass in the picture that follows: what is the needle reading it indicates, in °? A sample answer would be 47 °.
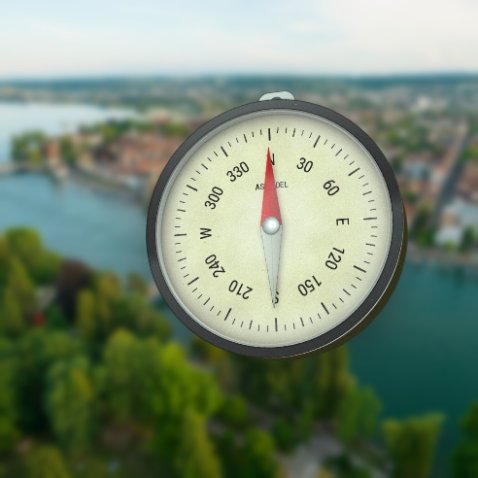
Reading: 0 °
